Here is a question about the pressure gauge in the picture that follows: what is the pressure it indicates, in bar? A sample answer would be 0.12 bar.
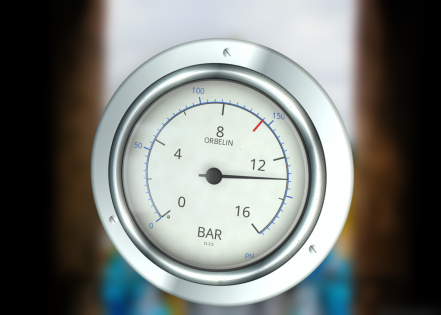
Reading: 13 bar
